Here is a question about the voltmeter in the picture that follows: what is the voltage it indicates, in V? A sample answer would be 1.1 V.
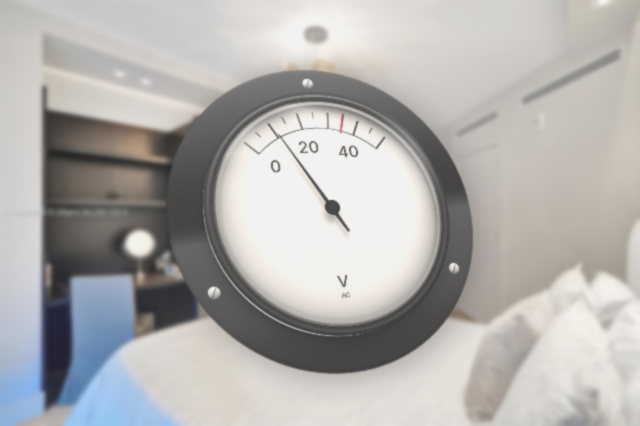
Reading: 10 V
